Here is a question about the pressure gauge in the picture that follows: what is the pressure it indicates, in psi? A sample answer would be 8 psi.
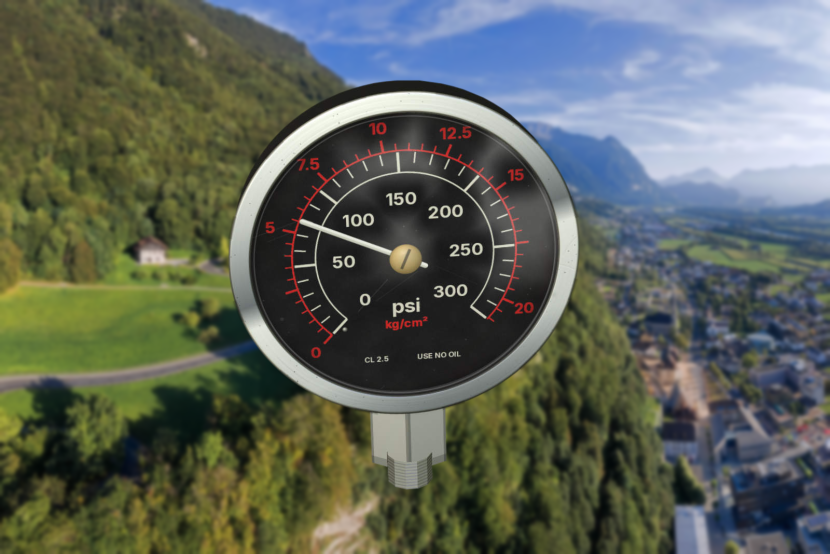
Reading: 80 psi
